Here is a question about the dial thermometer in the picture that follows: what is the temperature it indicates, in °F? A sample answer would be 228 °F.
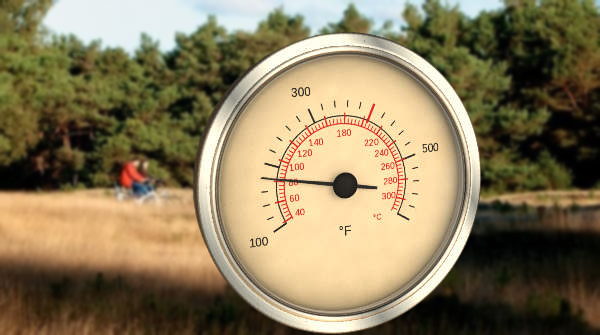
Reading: 180 °F
